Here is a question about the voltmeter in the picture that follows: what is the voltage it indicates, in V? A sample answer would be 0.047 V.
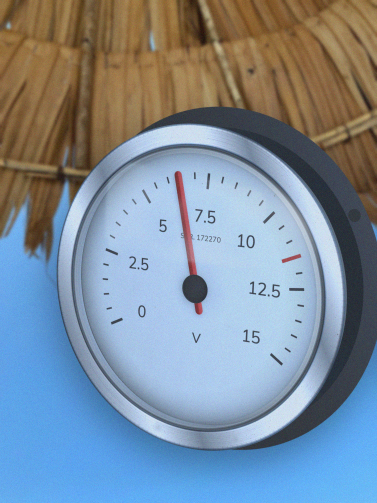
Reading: 6.5 V
